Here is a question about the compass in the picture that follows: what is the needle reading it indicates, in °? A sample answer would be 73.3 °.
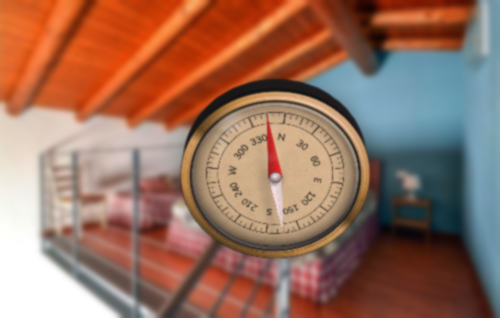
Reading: 345 °
